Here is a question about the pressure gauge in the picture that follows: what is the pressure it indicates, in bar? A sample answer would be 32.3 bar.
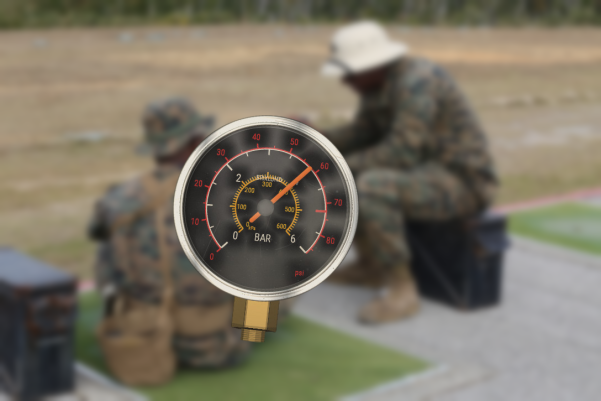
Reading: 4 bar
